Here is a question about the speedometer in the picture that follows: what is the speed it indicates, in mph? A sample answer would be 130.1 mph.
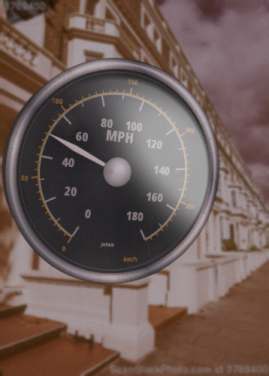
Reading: 50 mph
